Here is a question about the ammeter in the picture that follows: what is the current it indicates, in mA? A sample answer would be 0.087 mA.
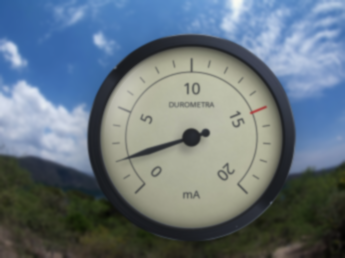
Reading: 2 mA
